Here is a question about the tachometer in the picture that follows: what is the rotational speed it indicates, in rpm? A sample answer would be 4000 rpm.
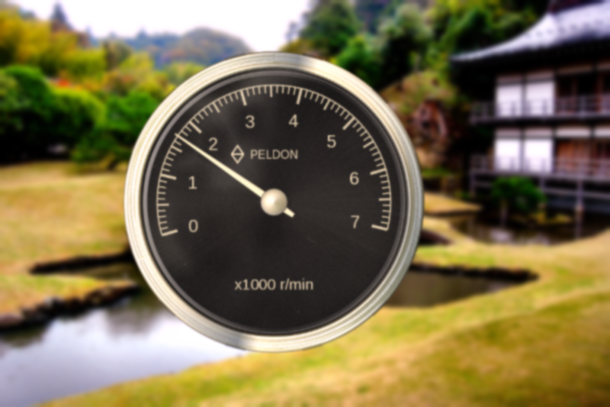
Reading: 1700 rpm
